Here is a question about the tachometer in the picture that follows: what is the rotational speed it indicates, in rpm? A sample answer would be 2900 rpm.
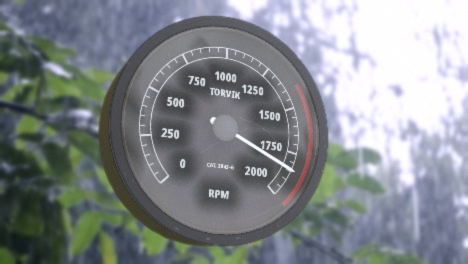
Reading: 1850 rpm
